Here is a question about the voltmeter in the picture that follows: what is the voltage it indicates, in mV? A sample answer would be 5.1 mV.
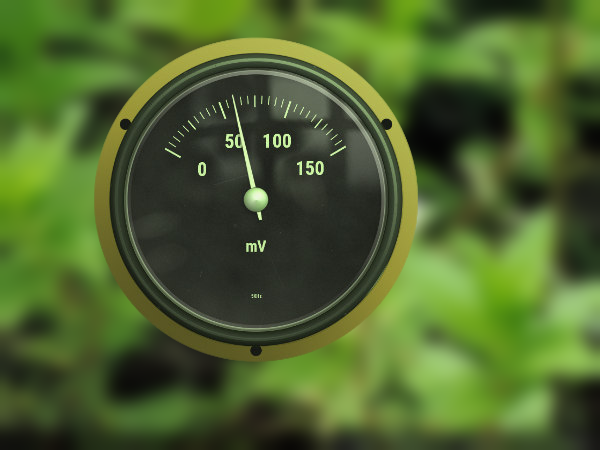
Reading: 60 mV
